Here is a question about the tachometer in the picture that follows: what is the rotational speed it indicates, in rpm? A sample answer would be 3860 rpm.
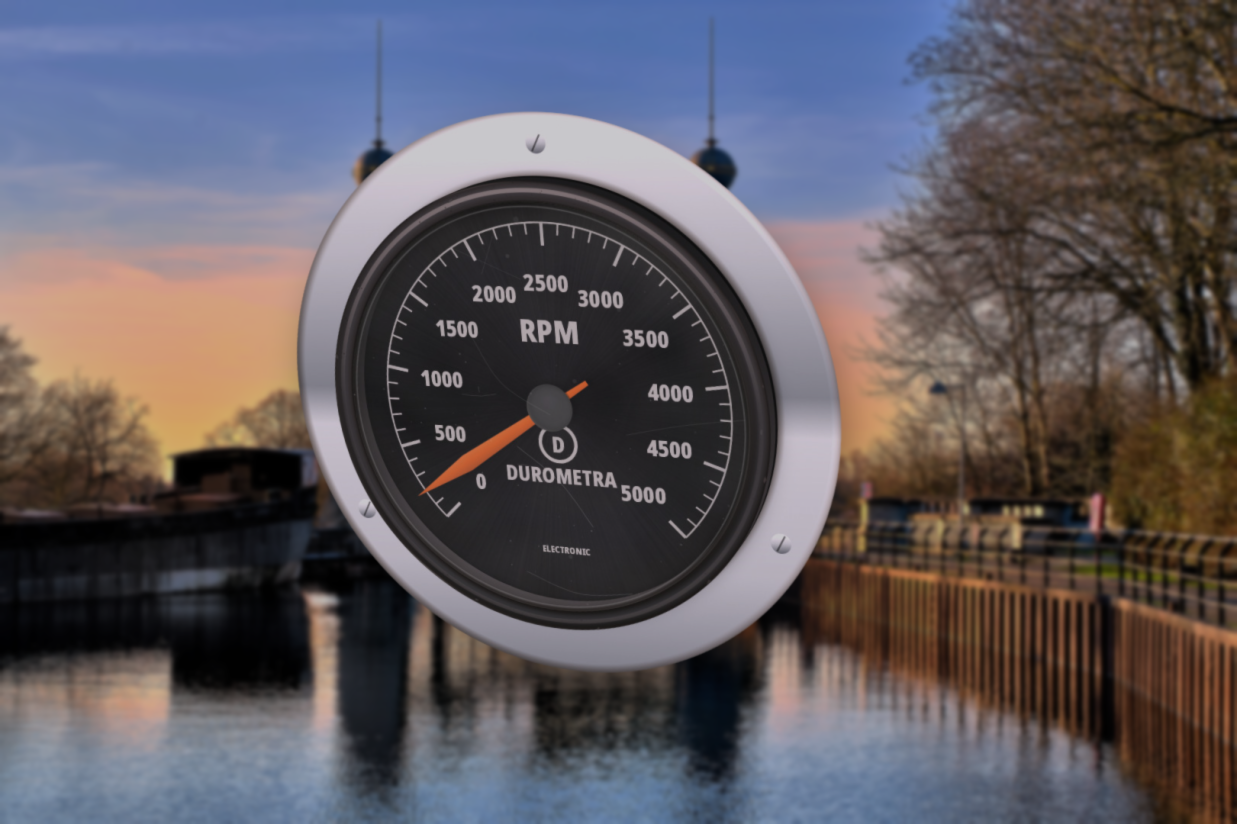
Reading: 200 rpm
